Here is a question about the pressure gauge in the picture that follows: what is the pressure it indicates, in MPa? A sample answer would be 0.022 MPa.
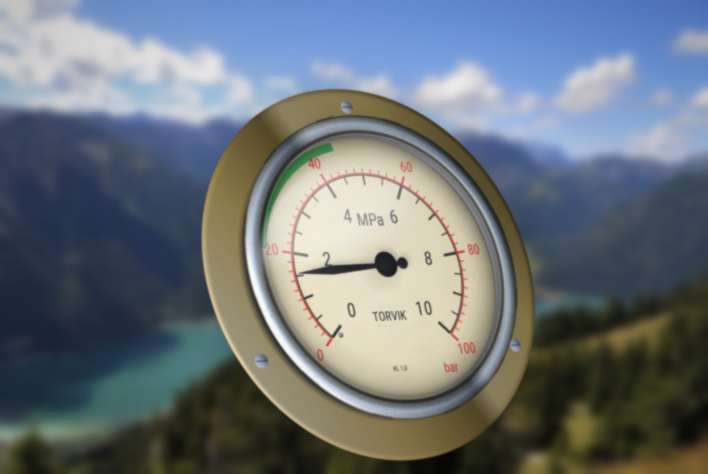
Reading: 1.5 MPa
